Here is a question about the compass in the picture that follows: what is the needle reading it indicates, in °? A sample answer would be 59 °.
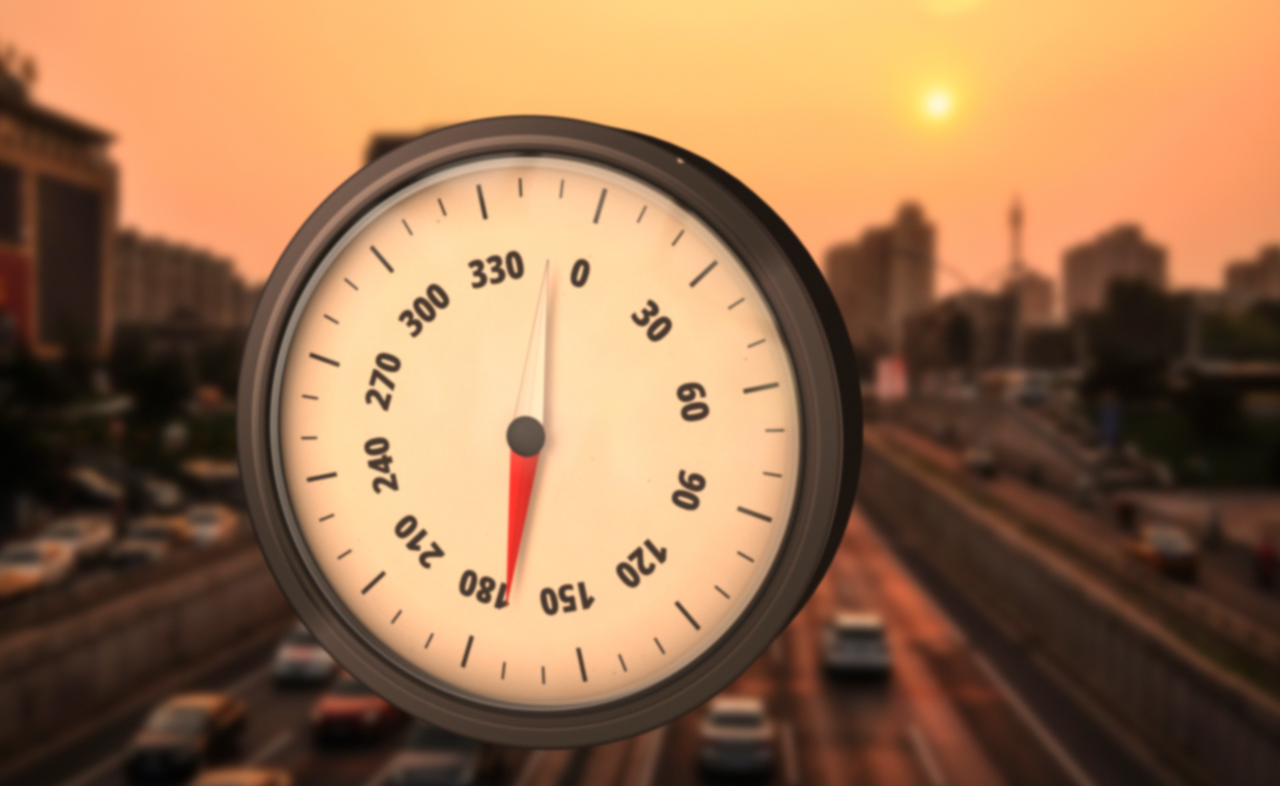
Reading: 170 °
